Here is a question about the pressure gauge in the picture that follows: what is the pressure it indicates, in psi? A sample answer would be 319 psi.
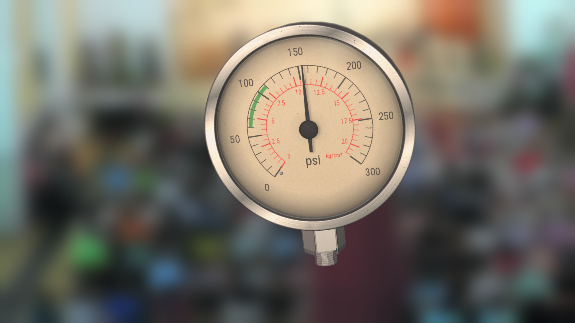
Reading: 155 psi
